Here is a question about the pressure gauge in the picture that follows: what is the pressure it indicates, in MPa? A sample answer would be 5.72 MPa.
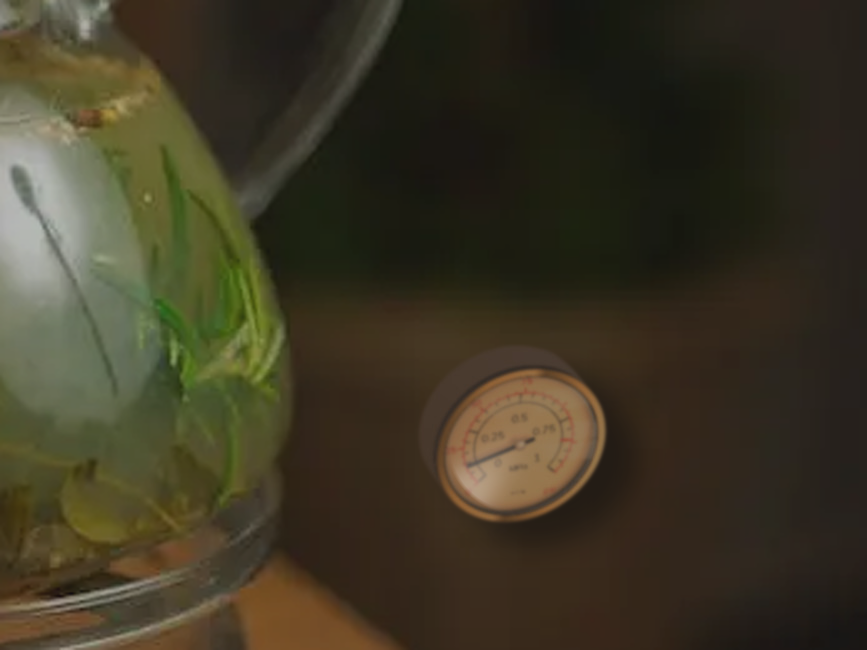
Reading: 0.1 MPa
